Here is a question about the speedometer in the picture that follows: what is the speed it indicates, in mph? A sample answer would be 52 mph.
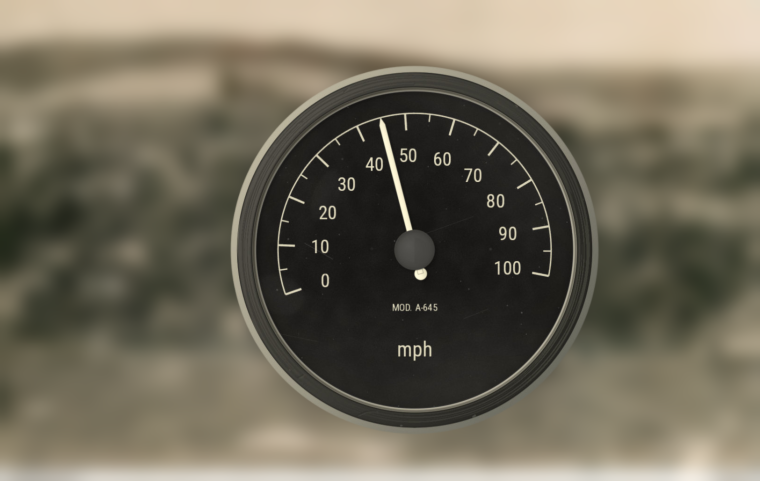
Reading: 45 mph
